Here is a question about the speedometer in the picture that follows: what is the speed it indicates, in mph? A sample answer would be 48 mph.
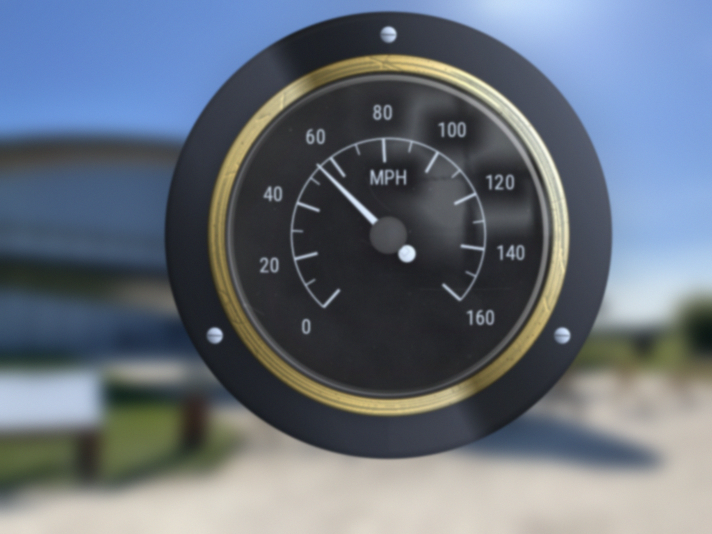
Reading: 55 mph
